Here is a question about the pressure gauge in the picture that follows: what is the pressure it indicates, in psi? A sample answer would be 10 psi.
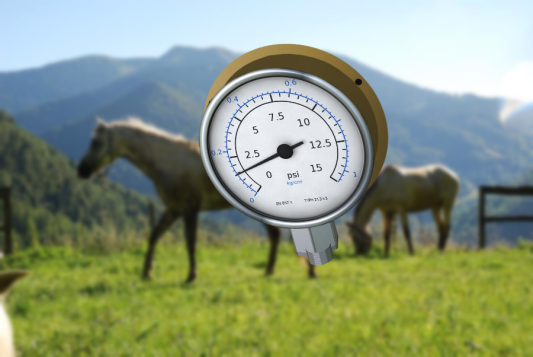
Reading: 1.5 psi
